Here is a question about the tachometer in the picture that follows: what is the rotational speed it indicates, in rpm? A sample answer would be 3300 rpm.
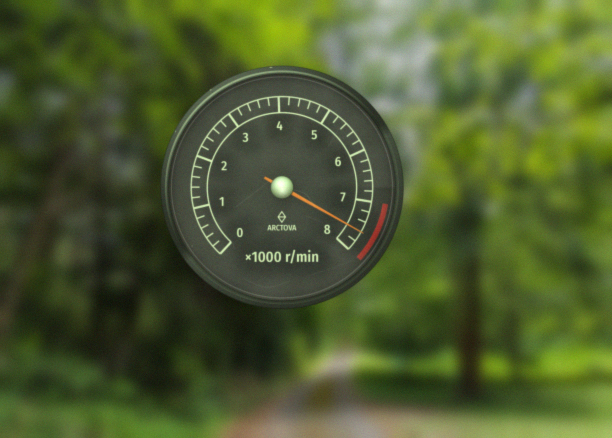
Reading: 7600 rpm
